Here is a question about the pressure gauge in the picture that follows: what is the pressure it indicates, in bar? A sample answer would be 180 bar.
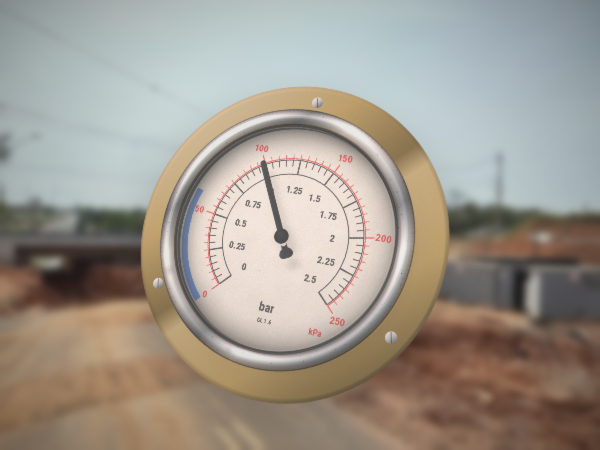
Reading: 1 bar
